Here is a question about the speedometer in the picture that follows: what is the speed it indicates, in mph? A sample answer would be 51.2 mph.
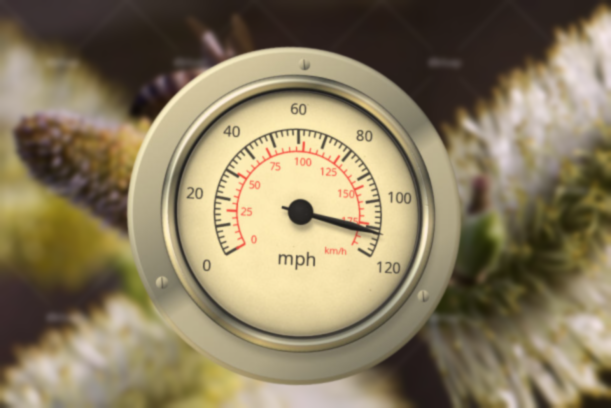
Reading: 112 mph
